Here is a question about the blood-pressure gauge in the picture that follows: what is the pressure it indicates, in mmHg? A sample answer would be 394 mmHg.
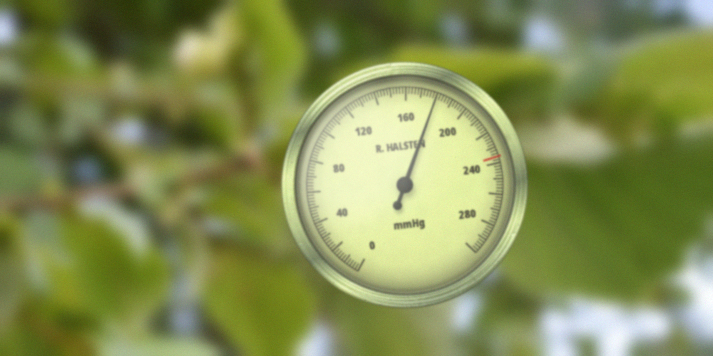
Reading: 180 mmHg
